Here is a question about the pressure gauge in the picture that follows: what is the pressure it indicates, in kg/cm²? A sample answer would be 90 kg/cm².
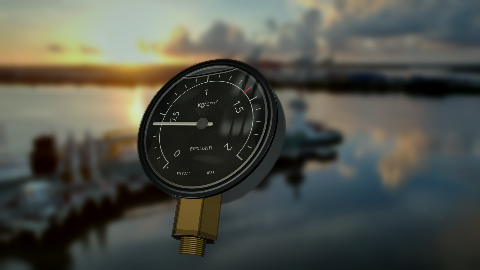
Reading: 0.4 kg/cm²
